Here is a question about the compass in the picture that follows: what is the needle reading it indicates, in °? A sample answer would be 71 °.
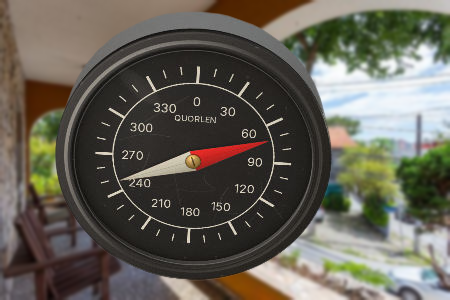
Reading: 70 °
